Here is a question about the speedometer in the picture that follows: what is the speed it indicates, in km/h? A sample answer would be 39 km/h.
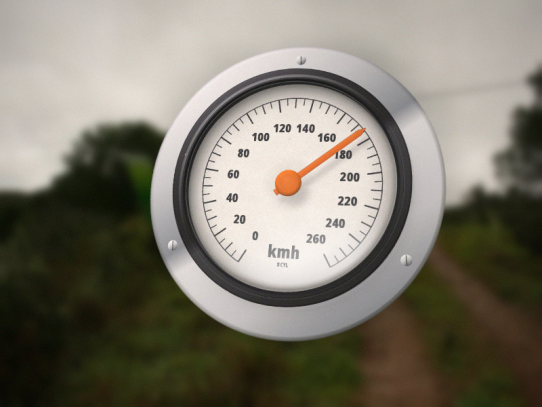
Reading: 175 km/h
